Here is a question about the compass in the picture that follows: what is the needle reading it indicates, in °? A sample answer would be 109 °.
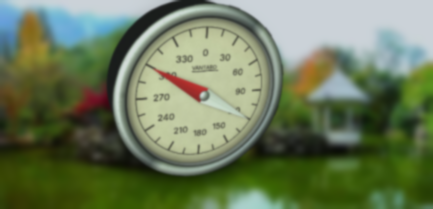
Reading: 300 °
